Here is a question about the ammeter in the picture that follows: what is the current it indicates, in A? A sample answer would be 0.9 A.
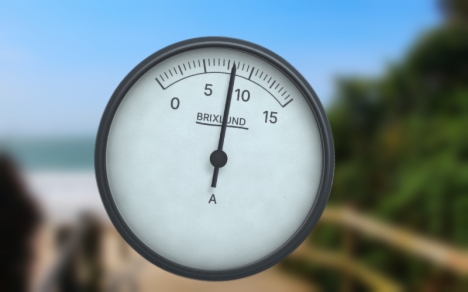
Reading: 8 A
